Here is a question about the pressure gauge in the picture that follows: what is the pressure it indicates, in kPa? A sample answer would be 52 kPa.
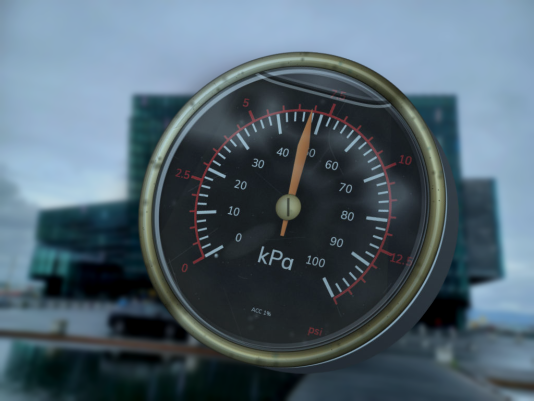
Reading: 48 kPa
